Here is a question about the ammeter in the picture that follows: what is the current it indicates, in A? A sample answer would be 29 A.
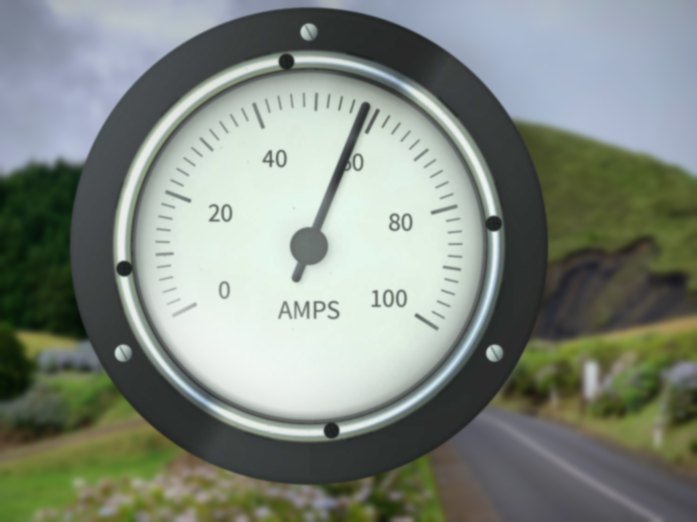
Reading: 58 A
